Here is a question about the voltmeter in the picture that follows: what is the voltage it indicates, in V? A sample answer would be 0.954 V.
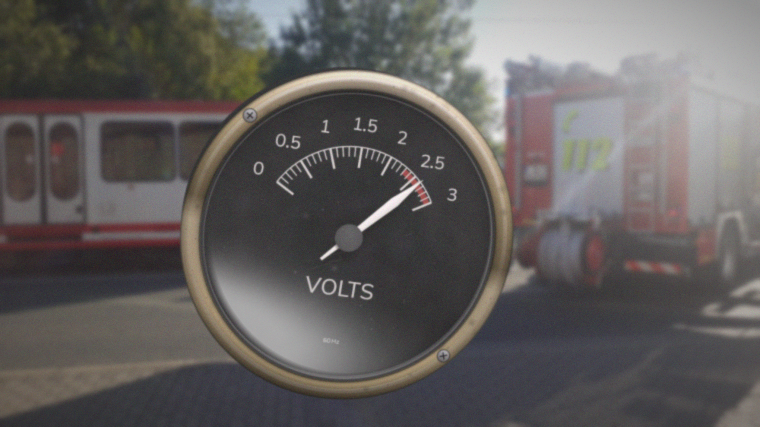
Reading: 2.6 V
